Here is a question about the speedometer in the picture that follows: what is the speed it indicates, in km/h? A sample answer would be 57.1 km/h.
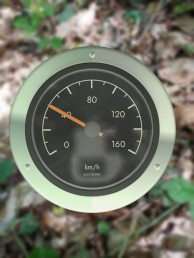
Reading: 40 km/h
